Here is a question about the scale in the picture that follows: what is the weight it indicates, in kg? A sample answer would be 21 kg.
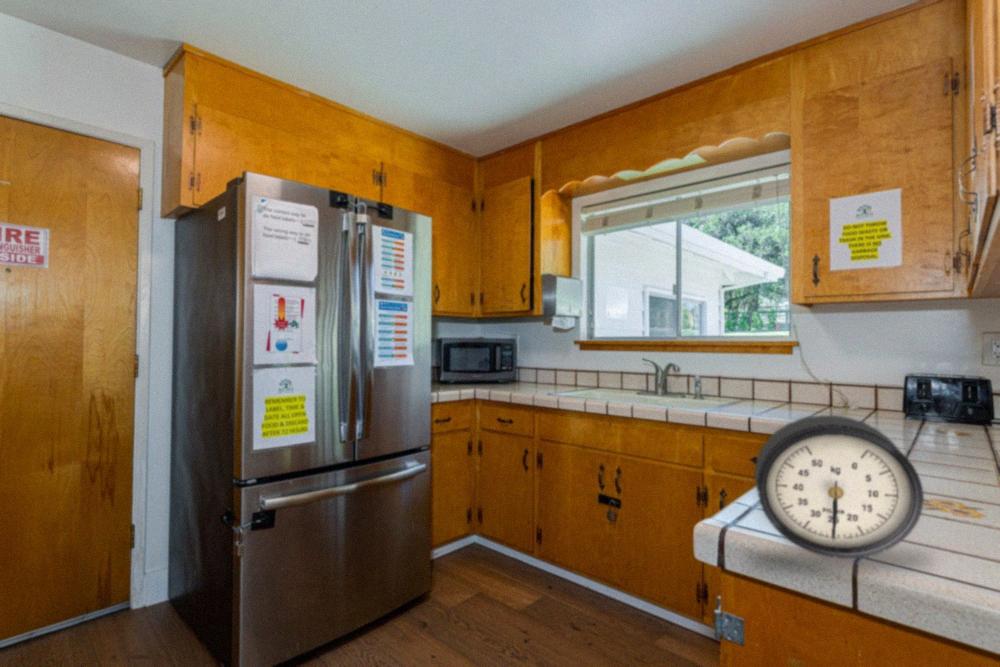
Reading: 25 kg
